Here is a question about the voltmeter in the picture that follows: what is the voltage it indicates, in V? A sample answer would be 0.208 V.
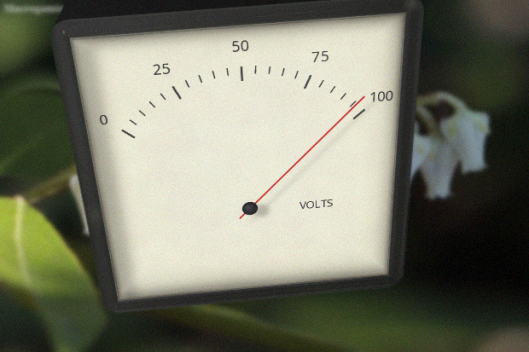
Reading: 95 V
